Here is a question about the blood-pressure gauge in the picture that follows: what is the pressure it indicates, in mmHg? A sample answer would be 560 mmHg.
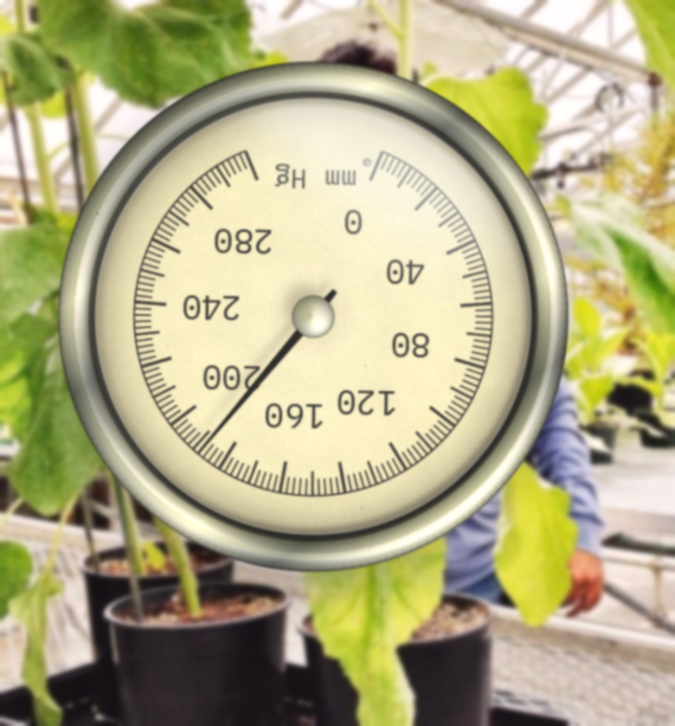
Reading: 188 mmHg
